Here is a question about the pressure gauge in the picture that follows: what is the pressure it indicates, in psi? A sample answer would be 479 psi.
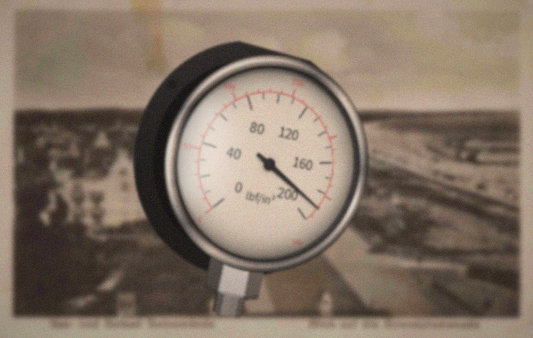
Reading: 190 psi
